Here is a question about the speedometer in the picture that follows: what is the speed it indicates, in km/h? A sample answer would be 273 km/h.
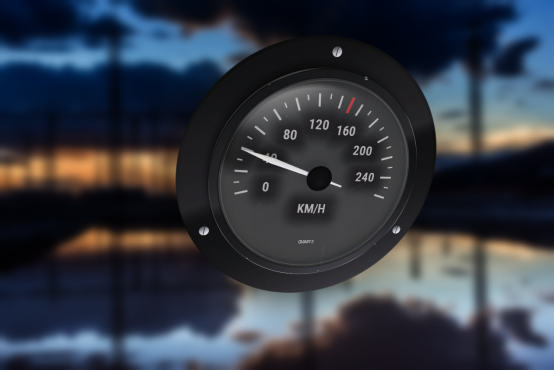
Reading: 40 km/h
